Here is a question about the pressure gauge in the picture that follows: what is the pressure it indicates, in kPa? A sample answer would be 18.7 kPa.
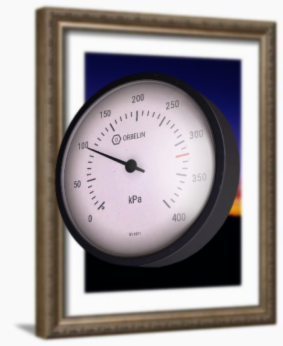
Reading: 100 kPa
